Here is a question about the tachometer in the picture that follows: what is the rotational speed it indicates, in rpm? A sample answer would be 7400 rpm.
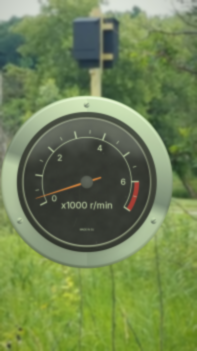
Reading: 250 rpm
